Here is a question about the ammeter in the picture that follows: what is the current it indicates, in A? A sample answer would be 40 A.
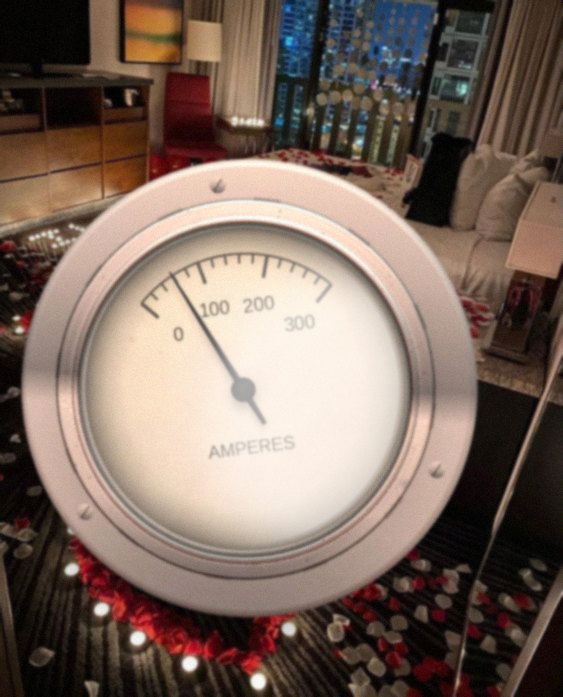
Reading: 60 A
